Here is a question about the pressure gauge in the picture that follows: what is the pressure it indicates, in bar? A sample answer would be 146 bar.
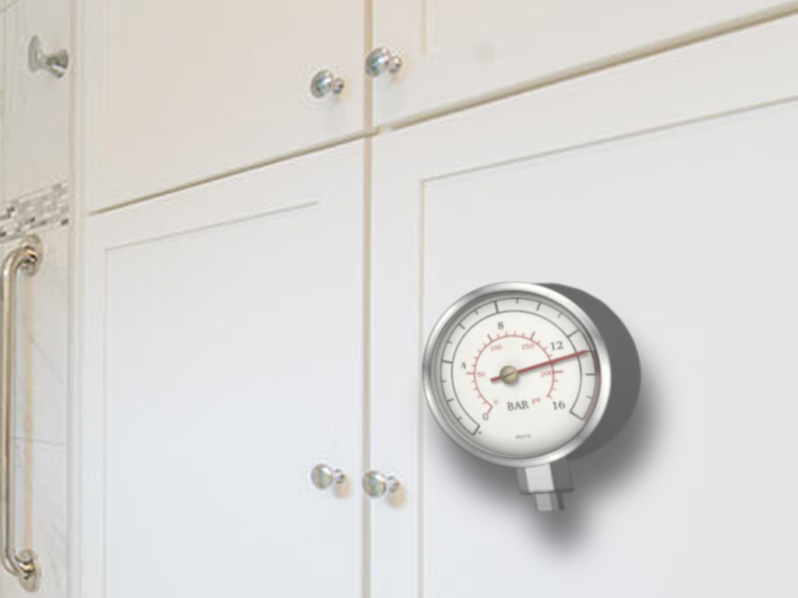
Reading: 13 bar
